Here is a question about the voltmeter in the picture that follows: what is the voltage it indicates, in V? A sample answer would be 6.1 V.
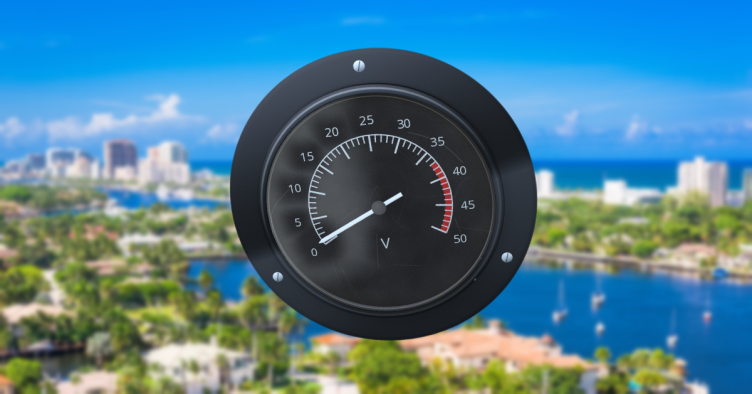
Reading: 1 V
